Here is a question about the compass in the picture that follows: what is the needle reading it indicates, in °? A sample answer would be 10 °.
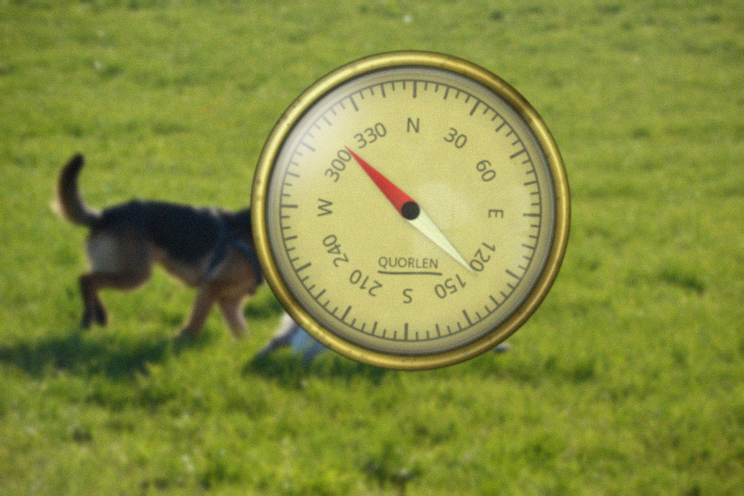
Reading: 312.5 °
